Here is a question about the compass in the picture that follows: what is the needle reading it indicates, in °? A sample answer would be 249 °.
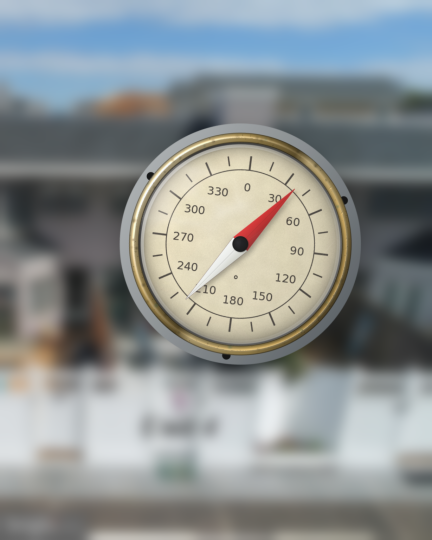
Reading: 37.5 °
